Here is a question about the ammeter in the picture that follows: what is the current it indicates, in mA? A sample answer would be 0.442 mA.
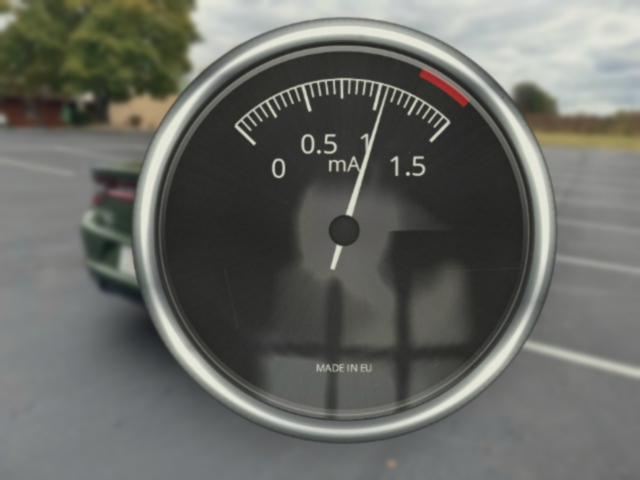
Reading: 1.05 mA
